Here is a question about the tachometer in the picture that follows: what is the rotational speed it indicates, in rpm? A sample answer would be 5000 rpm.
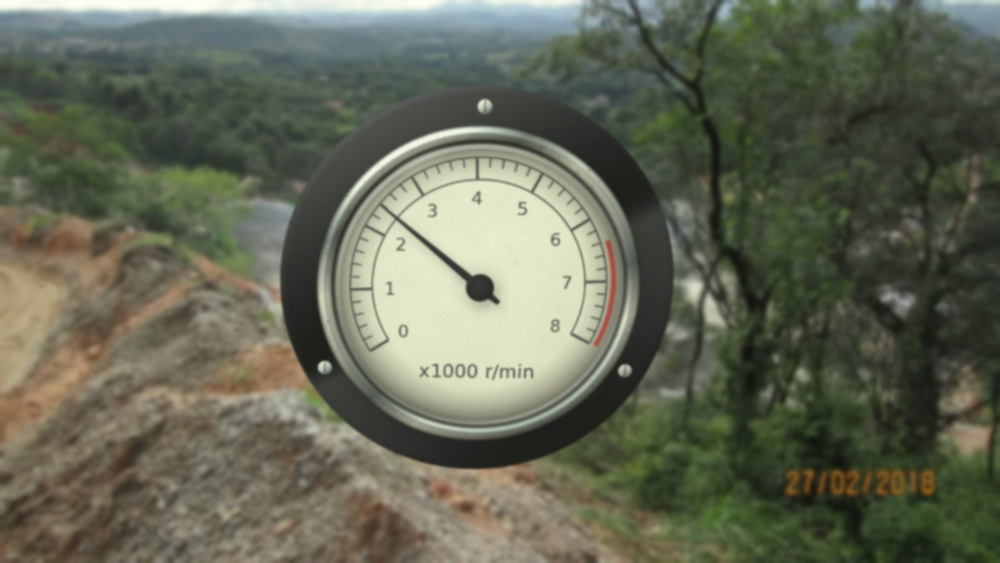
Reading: 2400 rpm
